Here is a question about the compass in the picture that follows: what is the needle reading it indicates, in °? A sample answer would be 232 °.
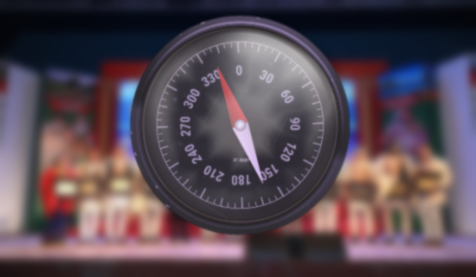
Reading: 340 °
